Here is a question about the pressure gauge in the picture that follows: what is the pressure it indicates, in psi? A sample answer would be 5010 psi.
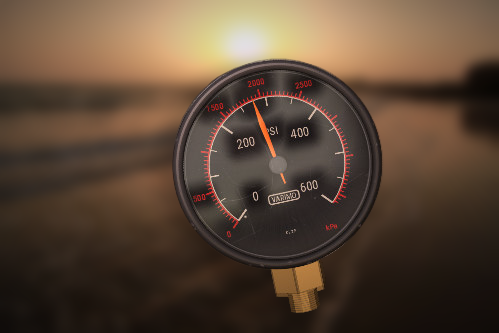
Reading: 275 psi
